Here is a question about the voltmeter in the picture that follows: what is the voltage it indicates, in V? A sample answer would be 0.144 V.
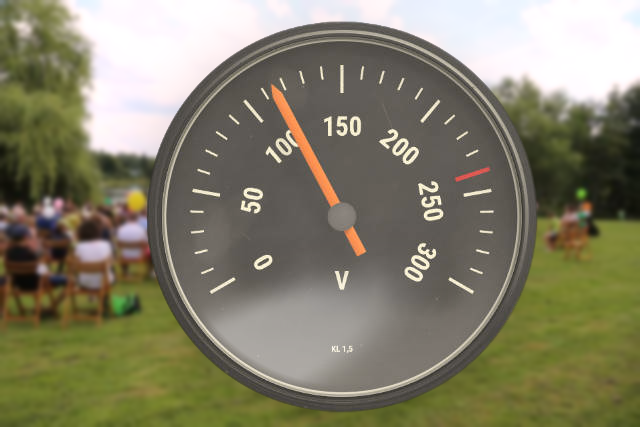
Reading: 115 V
